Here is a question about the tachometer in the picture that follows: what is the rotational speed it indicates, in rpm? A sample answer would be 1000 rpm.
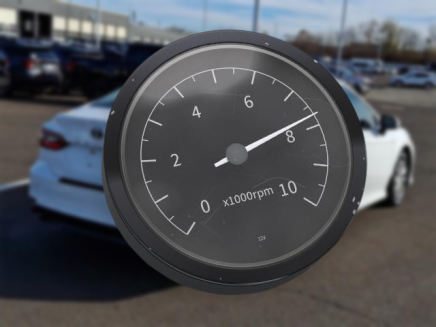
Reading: 7750 rpm
